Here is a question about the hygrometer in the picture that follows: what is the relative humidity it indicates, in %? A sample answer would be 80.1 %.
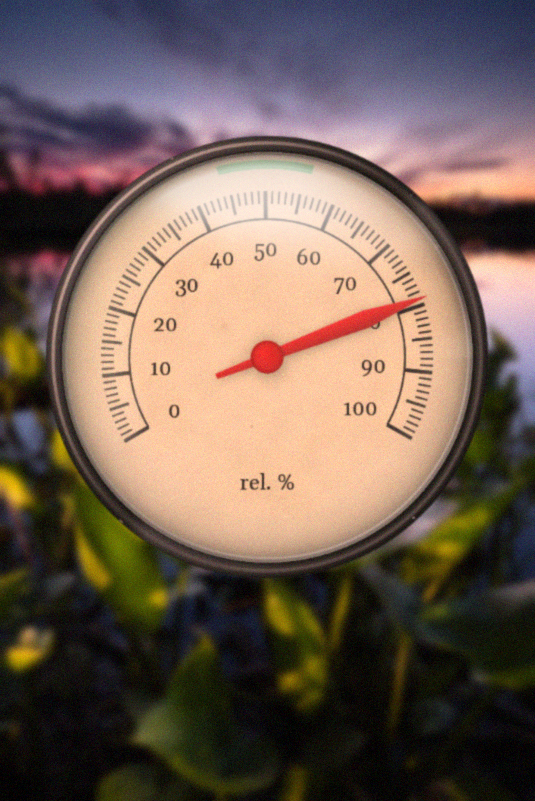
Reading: 79 %
